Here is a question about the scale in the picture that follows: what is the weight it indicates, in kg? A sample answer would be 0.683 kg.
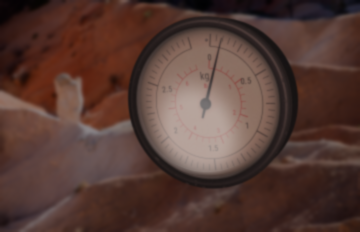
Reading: 0.1 kg
